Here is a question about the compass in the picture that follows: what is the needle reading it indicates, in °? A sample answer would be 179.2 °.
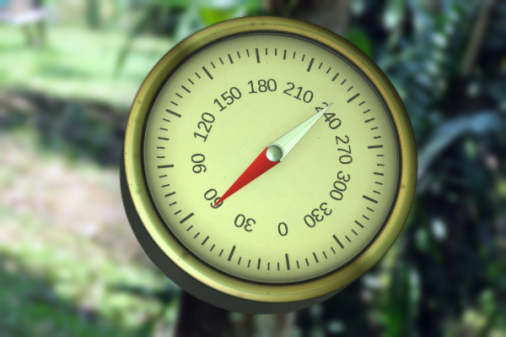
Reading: 55 °
